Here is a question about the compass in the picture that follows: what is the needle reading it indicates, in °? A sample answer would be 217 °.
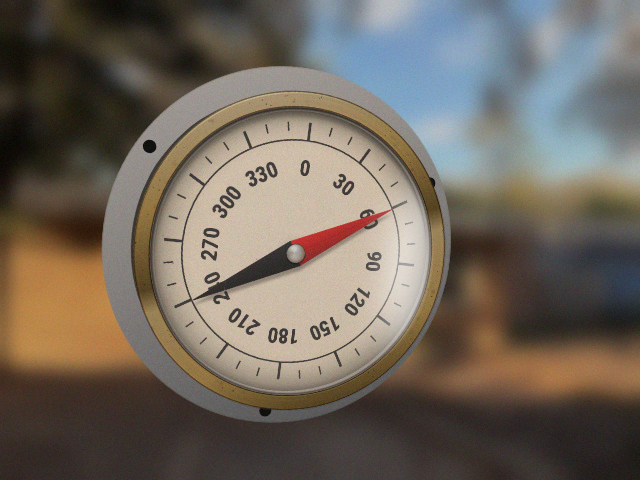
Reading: 60 °
